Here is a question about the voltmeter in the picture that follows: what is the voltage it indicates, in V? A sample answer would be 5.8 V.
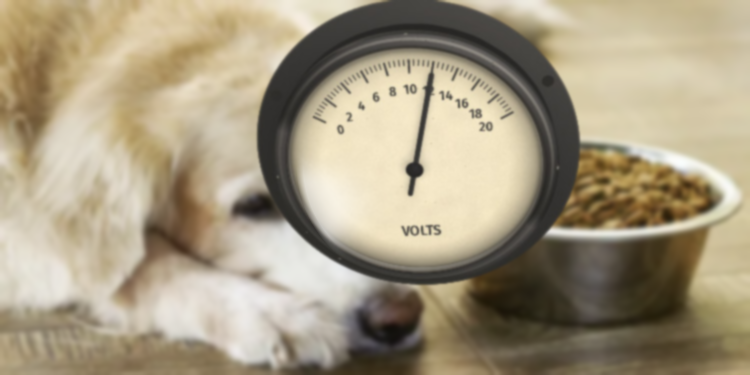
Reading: 12 V
